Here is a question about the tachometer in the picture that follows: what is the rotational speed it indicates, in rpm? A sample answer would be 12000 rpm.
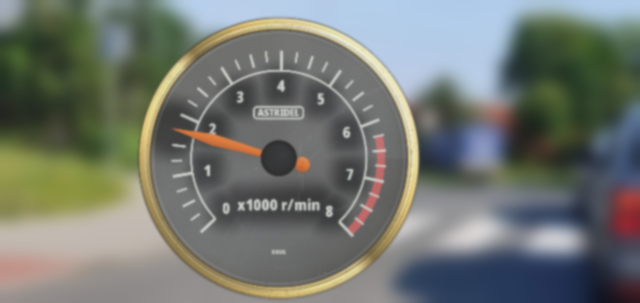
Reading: 1750 rpm
